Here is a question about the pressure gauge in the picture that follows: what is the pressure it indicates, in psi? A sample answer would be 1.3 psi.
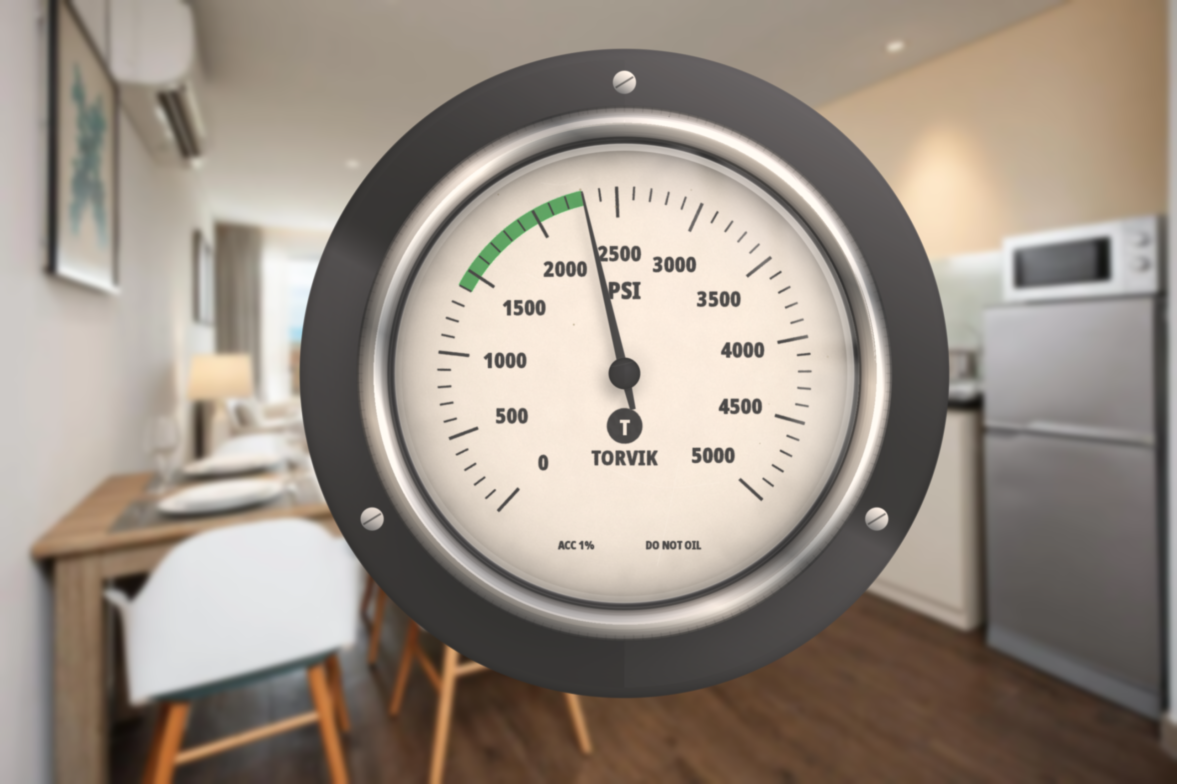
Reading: 2300 psi
